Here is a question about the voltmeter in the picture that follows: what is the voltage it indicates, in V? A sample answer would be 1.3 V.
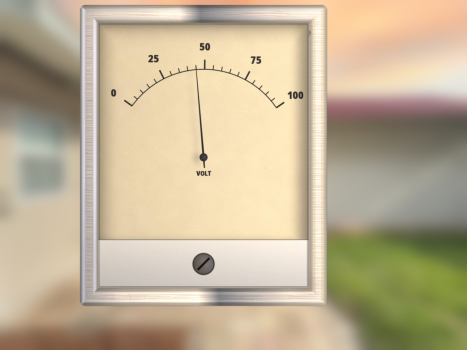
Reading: 45 V
